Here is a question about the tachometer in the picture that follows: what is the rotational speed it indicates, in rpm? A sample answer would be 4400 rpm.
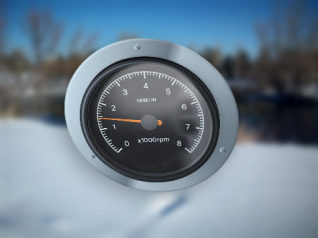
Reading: 1500 rpm
